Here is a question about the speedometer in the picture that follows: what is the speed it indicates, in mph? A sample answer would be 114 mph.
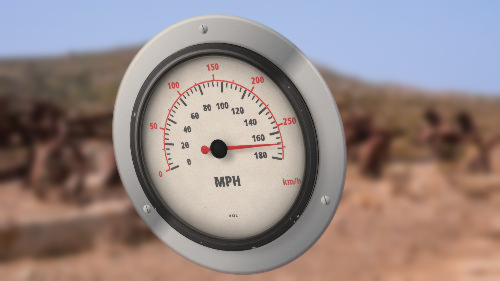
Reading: 168 mph
